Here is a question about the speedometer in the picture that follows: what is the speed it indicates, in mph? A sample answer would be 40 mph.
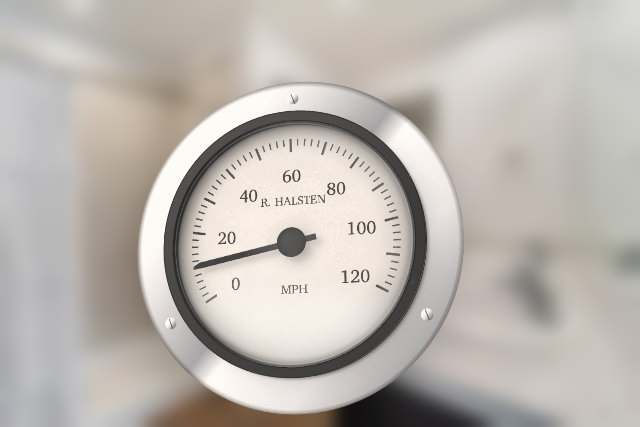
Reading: 10 mph
